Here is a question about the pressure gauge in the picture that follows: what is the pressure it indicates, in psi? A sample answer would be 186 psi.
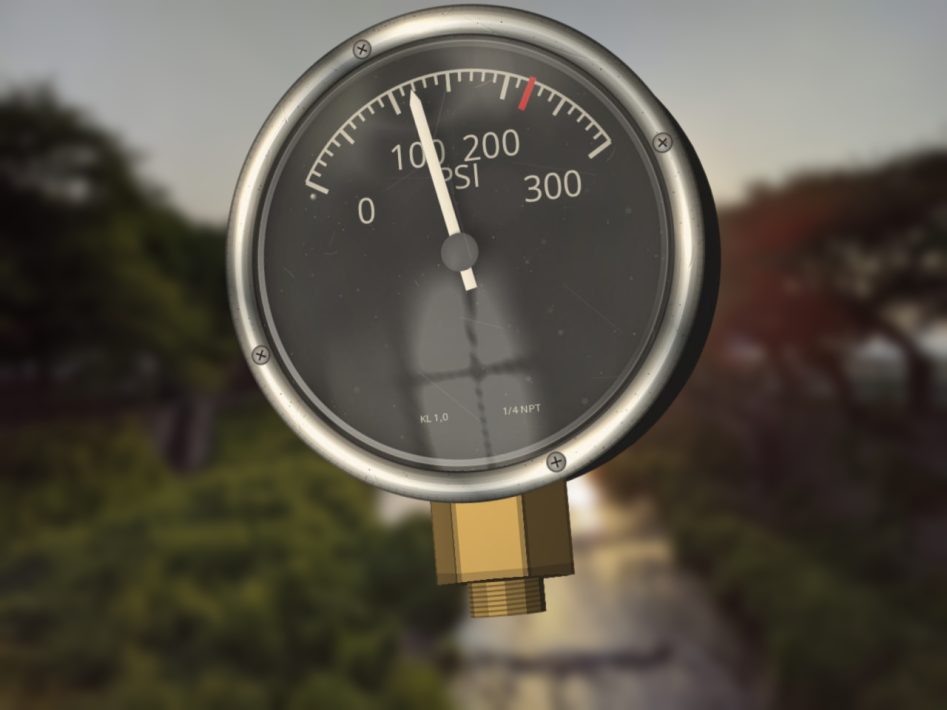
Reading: 120 psi
